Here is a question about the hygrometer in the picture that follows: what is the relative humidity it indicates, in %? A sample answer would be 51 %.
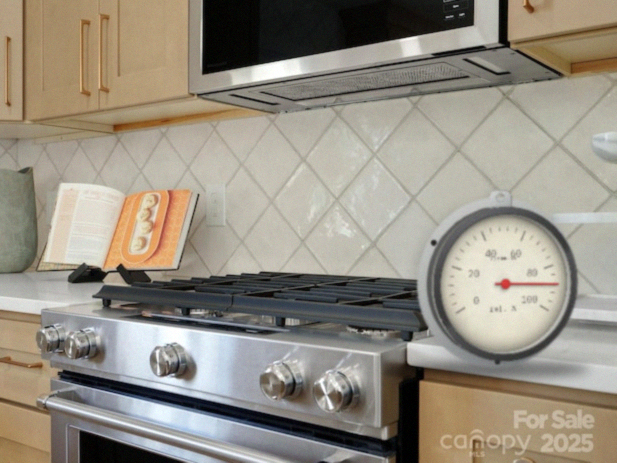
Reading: 88 %
